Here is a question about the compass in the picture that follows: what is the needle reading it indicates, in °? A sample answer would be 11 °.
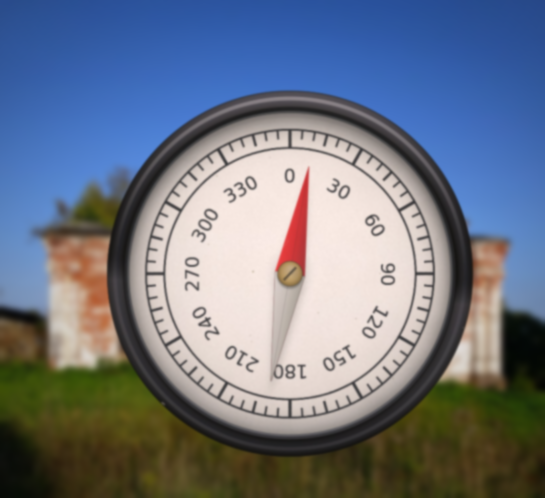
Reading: 10 °
